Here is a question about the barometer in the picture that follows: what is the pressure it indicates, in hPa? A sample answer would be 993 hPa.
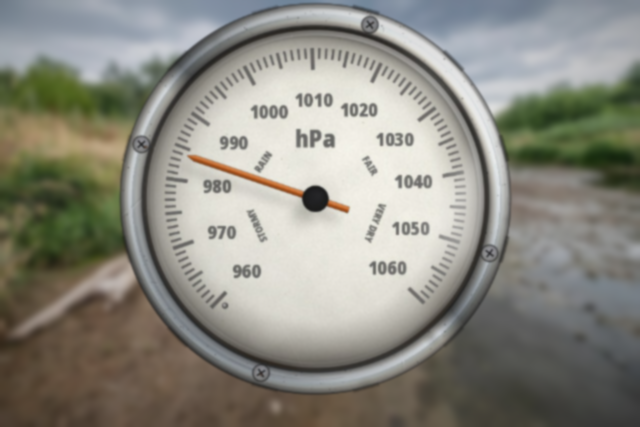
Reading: 984 hPa
